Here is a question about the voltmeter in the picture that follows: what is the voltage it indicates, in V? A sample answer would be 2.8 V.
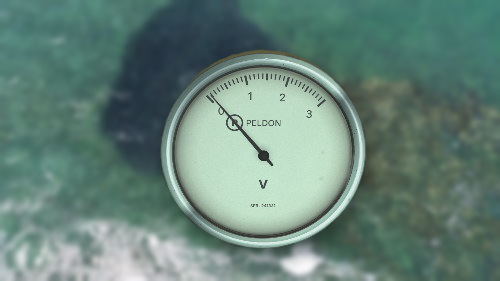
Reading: 0.1 V
